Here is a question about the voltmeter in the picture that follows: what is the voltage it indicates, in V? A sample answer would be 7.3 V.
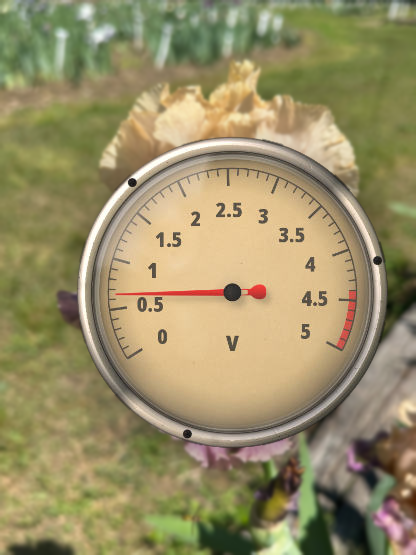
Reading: 0.65 V
